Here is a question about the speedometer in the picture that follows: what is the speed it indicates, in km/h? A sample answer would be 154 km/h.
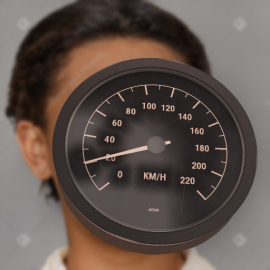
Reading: 20 km/h
